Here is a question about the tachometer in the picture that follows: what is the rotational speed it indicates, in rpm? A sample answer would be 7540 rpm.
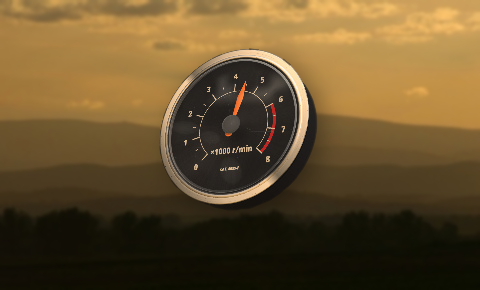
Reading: 4500 rpm
